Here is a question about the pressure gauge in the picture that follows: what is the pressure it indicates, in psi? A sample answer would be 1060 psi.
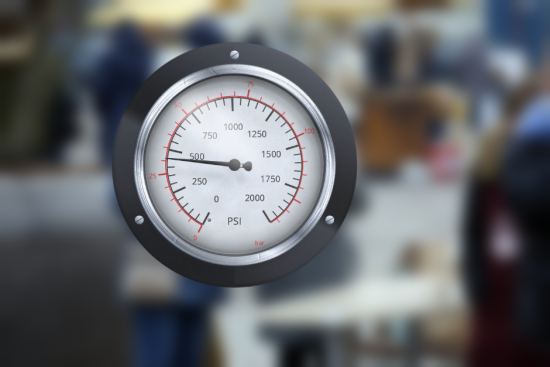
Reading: 450 psi
